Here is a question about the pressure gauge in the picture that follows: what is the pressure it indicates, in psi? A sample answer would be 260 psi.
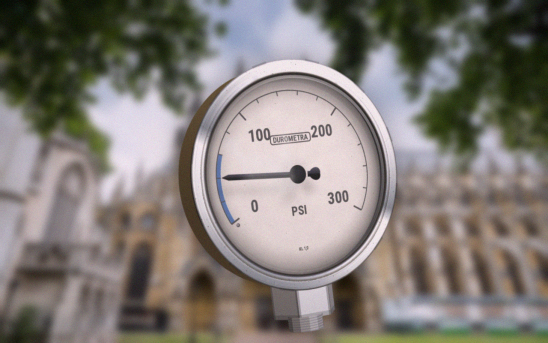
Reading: 40 psi
